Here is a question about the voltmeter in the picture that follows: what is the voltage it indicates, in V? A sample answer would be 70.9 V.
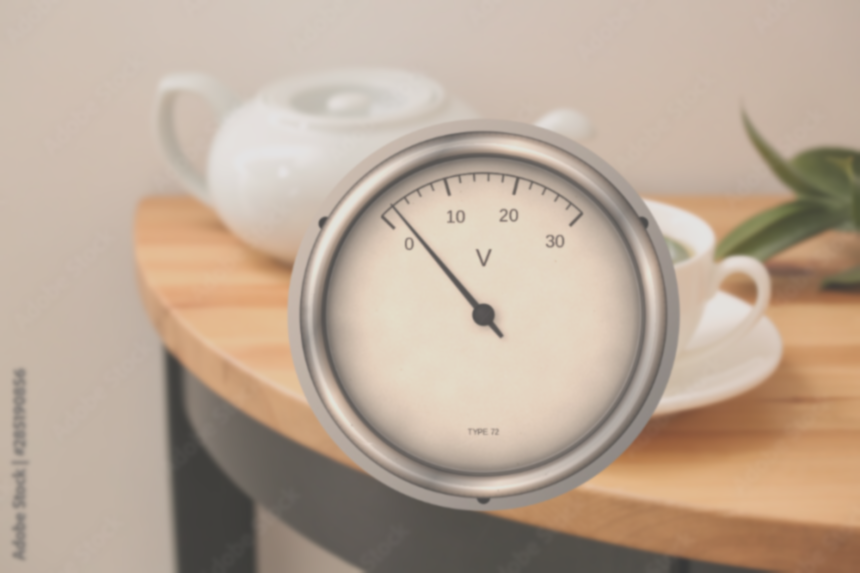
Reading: 2 V
